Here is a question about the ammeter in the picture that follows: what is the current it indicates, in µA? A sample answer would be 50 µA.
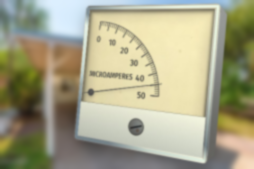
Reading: 45 µA
